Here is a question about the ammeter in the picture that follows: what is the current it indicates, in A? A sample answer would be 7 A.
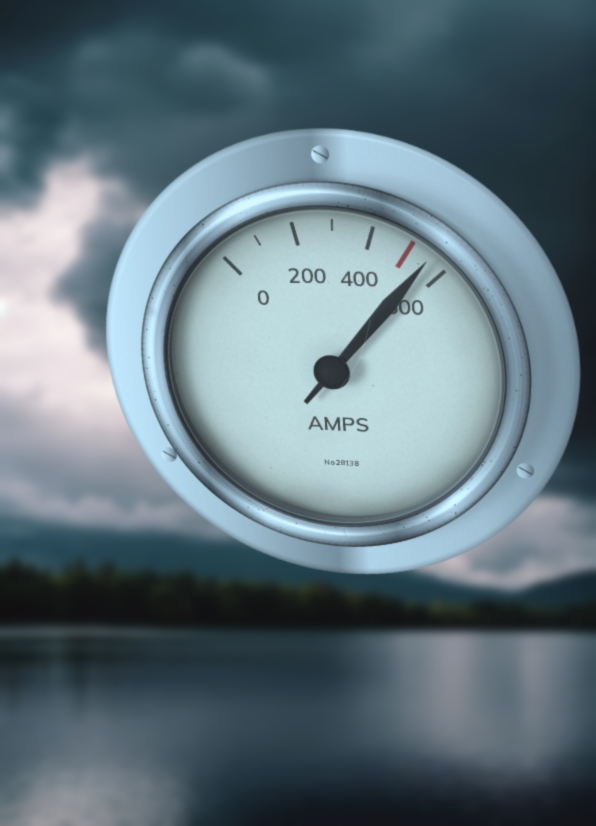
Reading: 550 A
